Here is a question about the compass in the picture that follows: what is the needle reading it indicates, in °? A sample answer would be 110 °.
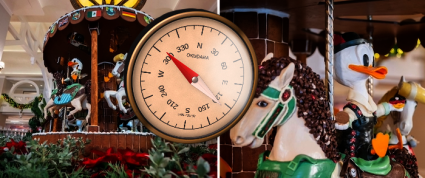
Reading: 305 °
